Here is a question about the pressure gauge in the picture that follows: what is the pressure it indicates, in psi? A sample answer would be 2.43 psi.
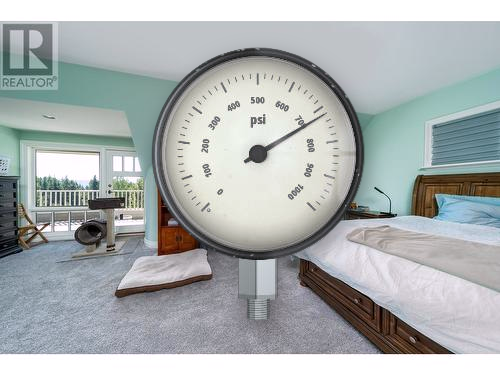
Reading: 720 psi
